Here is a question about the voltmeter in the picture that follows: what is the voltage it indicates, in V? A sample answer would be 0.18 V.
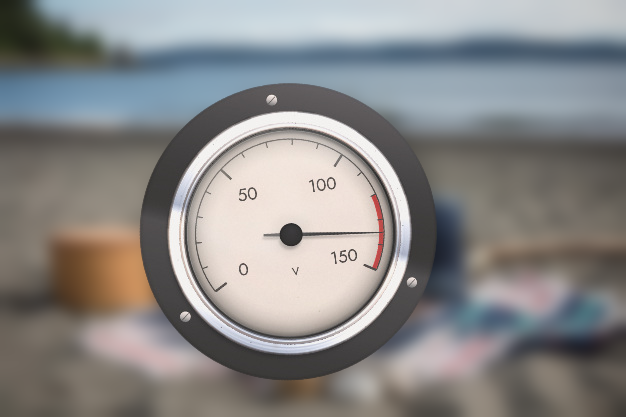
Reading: 135 V
